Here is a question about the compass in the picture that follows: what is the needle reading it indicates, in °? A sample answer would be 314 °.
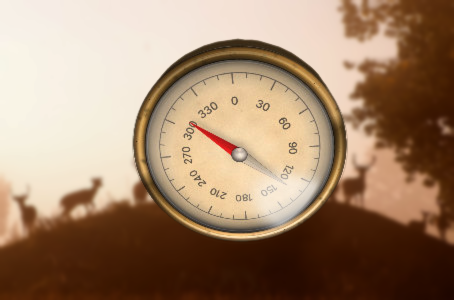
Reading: 310 °
